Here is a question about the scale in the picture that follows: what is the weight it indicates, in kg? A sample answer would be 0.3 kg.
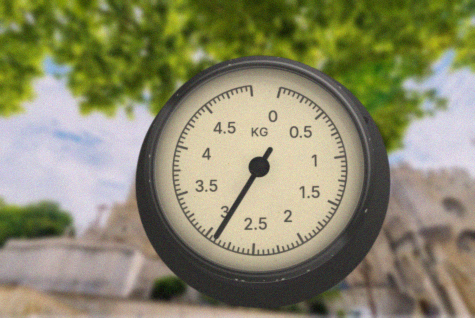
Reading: 2.9 kg
